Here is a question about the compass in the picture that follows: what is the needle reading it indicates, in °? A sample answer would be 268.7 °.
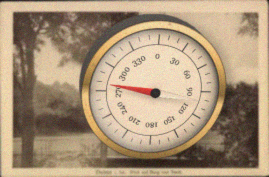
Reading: 280 °
